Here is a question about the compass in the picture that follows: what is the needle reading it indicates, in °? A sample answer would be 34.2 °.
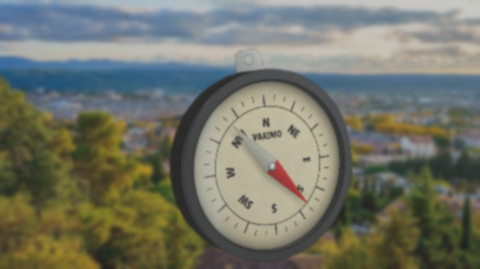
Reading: 140 °
